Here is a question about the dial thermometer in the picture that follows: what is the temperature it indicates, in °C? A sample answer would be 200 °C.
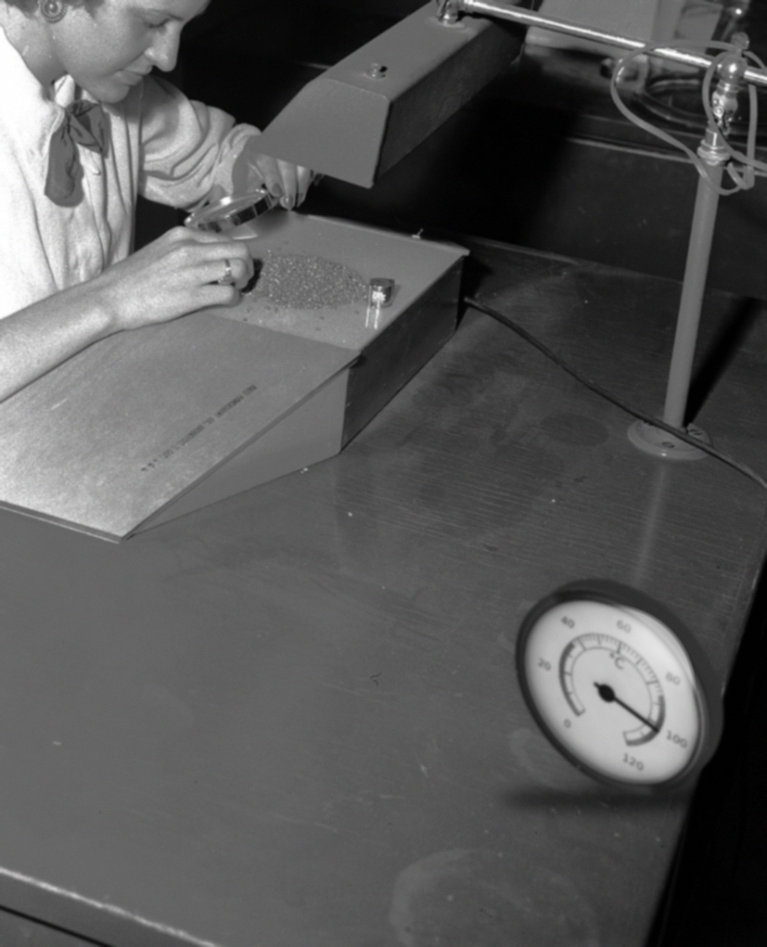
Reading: 100 °C
